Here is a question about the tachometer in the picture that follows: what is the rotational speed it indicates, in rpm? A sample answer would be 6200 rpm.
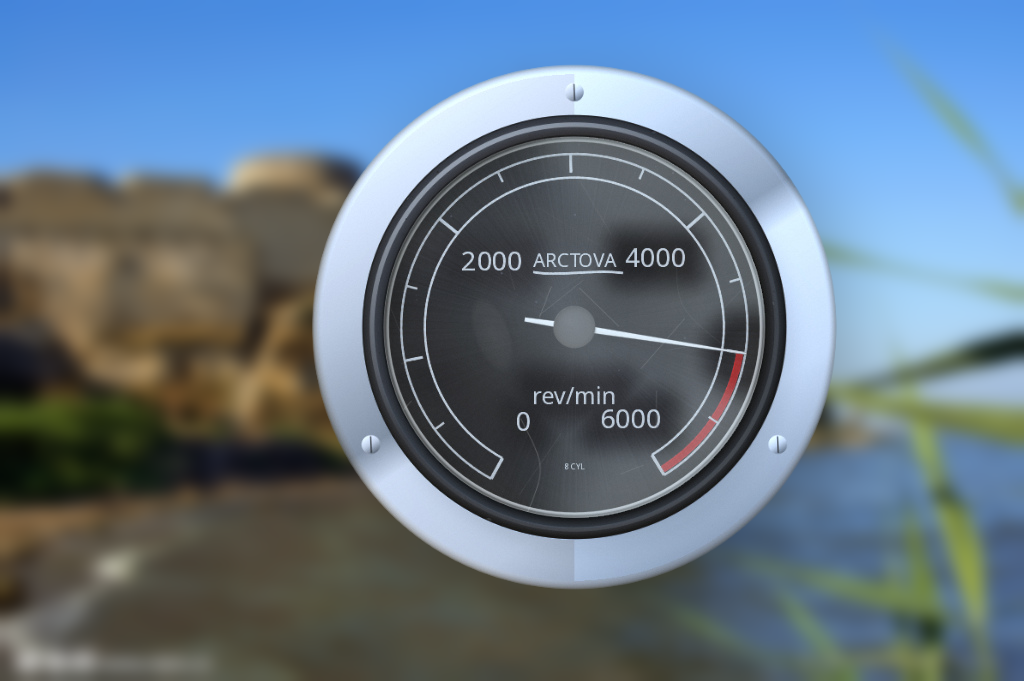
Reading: 5000 rpm
